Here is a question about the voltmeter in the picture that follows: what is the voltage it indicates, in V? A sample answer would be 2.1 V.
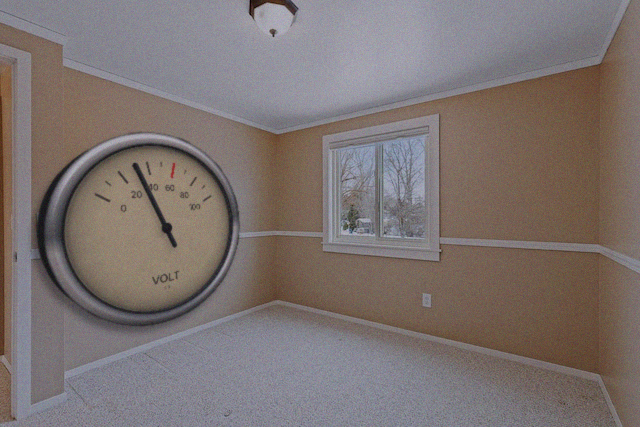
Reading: 30 V
